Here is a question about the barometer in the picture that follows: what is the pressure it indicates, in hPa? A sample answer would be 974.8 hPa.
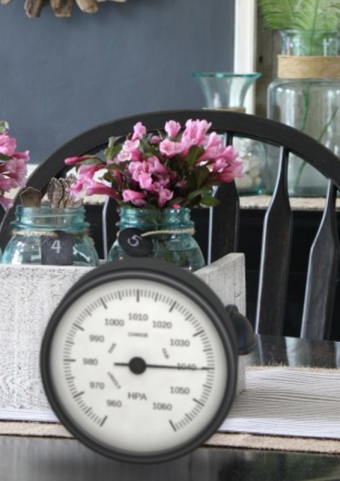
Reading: 1040 hPa
